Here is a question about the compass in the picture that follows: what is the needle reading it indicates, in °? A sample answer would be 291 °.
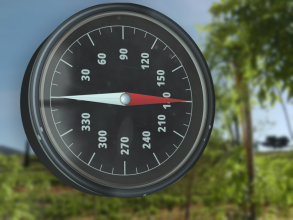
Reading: 180 °
